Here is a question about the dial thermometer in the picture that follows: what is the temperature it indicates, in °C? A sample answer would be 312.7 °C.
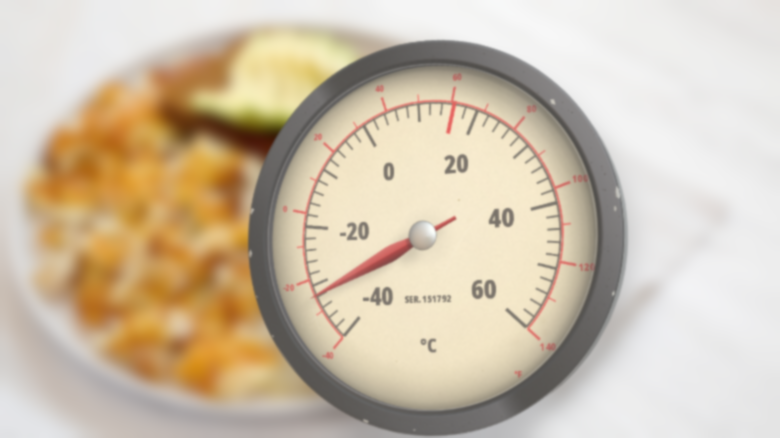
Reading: -32 °C
